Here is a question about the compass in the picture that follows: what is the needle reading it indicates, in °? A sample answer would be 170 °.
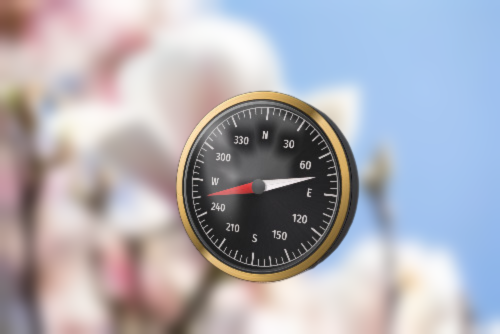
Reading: 255 °
